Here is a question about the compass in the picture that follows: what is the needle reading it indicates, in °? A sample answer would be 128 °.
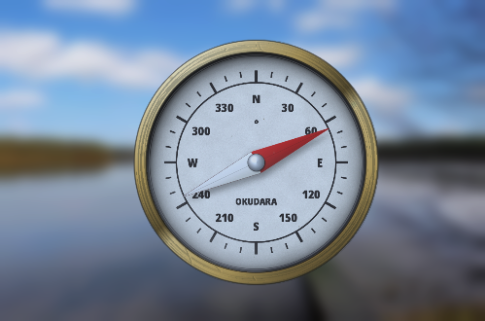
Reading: 65 °
